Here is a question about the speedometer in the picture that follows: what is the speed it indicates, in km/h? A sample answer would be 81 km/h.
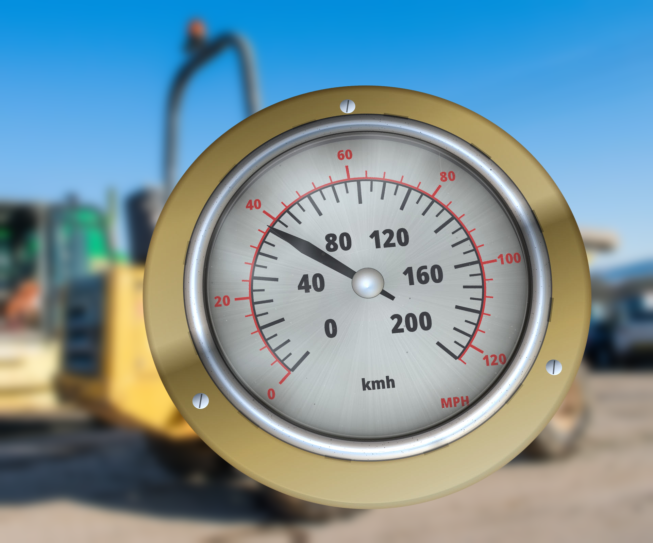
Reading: 60 km/h
